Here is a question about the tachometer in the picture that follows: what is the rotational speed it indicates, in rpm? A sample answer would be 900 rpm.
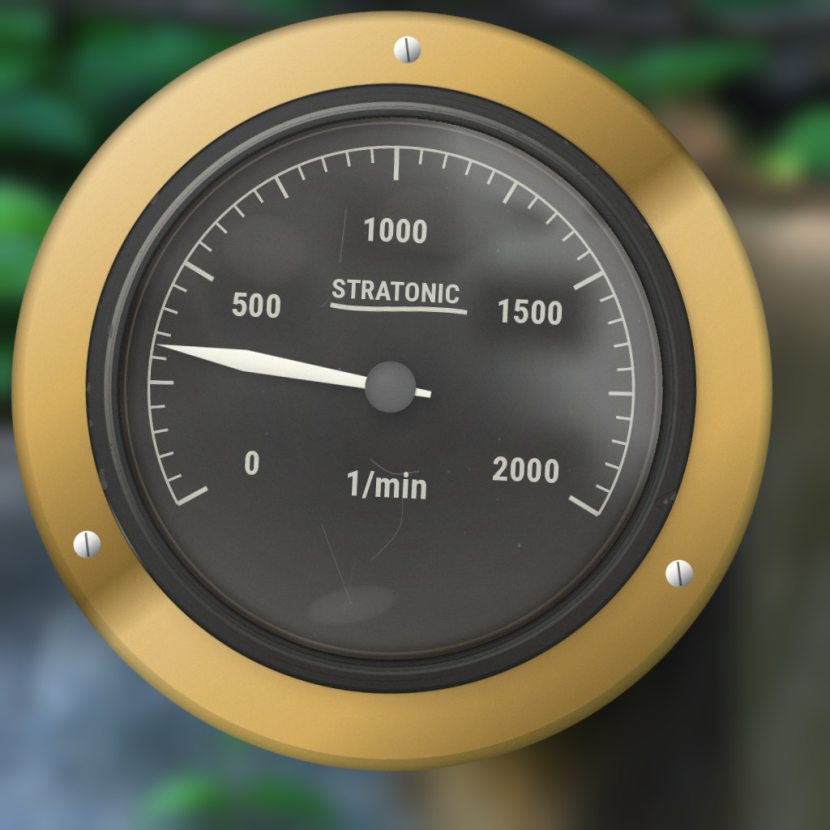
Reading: 325 rpm
